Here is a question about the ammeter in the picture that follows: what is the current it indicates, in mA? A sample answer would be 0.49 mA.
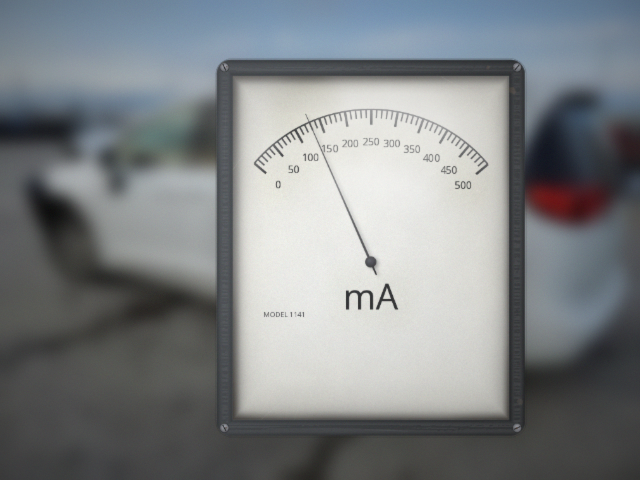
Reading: 130 mA
